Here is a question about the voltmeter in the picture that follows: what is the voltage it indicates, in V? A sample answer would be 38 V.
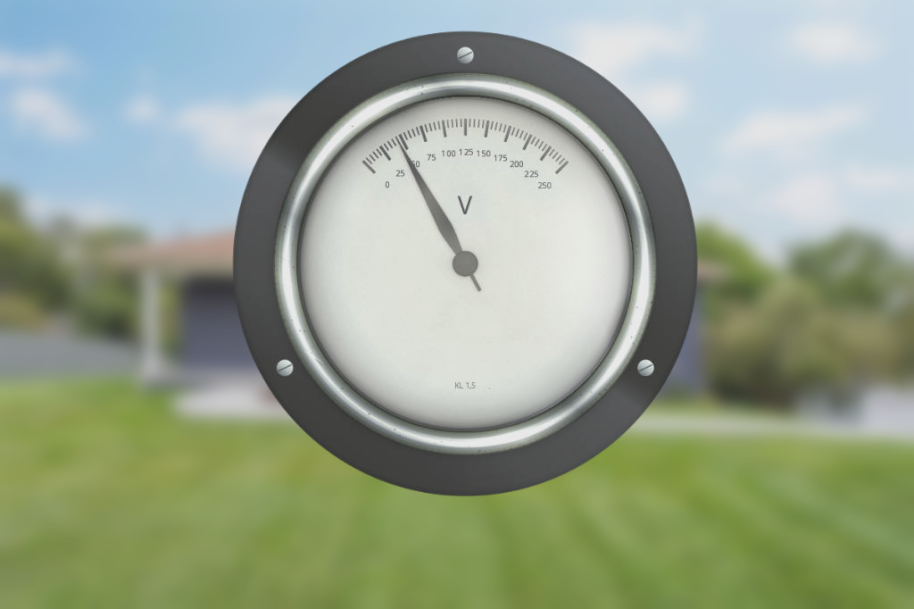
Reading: 45 V
